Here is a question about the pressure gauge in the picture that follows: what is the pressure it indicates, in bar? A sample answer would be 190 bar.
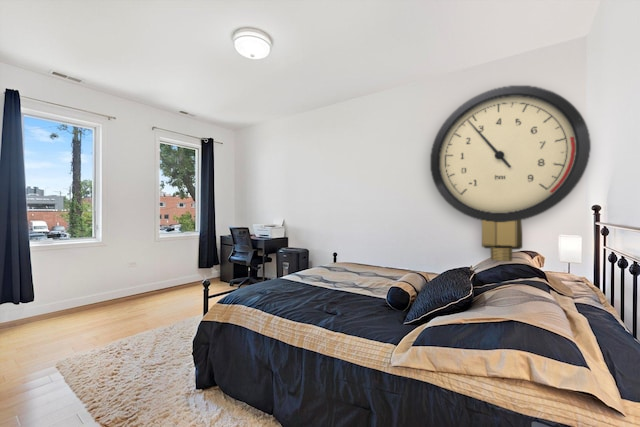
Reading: 2.75 bar
